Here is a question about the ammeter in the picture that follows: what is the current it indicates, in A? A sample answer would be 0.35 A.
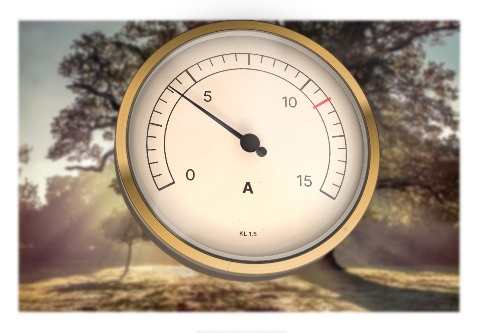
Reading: 4 A
